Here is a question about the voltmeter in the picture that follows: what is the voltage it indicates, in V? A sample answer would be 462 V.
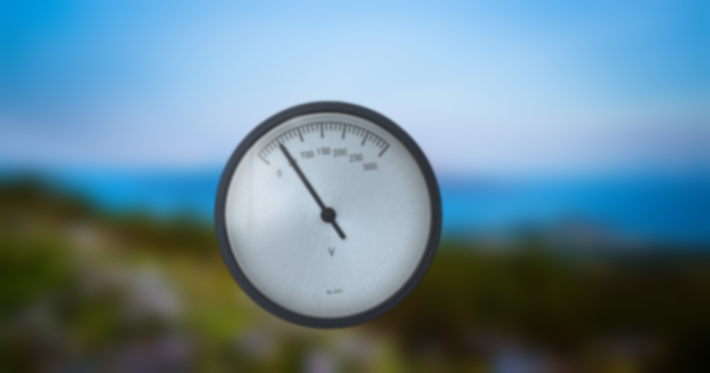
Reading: 50 V
